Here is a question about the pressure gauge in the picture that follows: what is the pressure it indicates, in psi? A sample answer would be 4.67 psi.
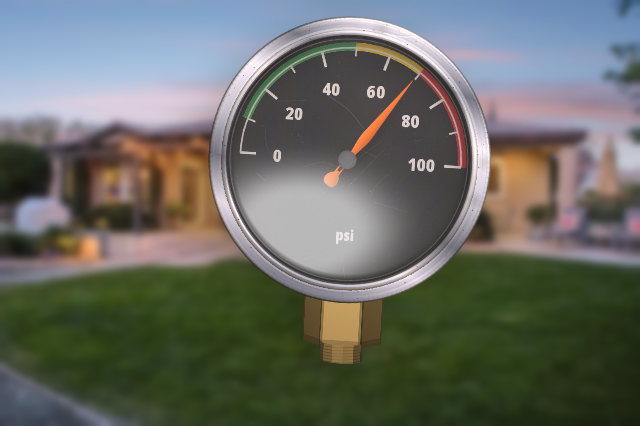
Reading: 70 psi
